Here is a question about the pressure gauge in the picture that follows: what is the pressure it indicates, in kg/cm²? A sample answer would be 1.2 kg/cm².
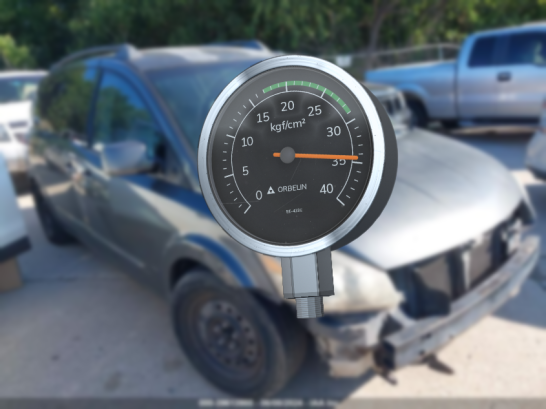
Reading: 34.5 kg/cm²
